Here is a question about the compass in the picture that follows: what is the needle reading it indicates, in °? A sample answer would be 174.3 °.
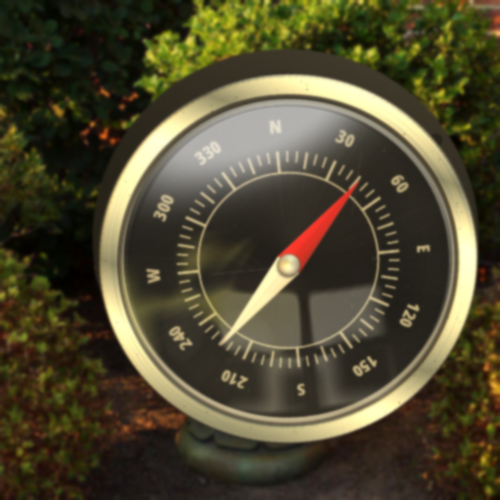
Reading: 45 °
